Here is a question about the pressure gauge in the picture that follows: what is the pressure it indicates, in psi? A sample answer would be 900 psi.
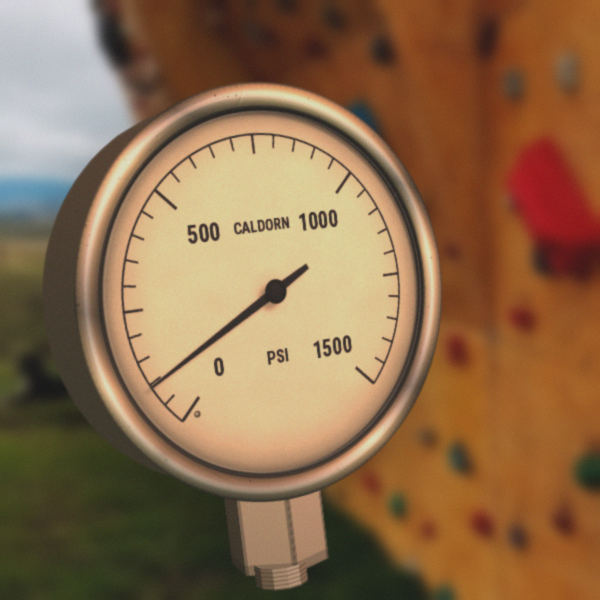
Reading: 100 psi
